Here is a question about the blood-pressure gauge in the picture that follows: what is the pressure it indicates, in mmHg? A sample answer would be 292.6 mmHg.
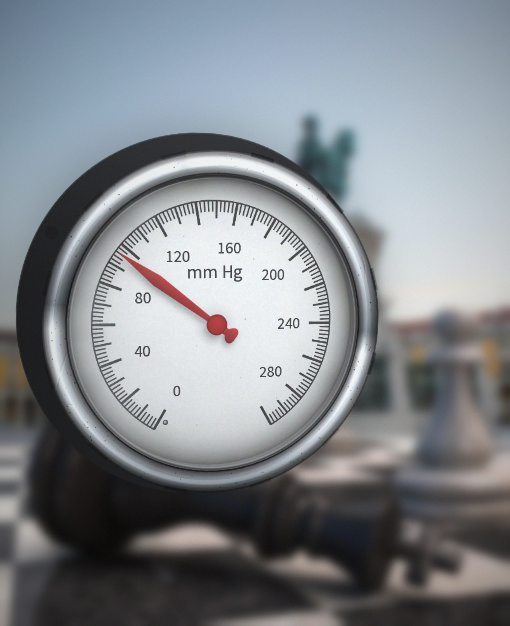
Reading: 96 mmHg
